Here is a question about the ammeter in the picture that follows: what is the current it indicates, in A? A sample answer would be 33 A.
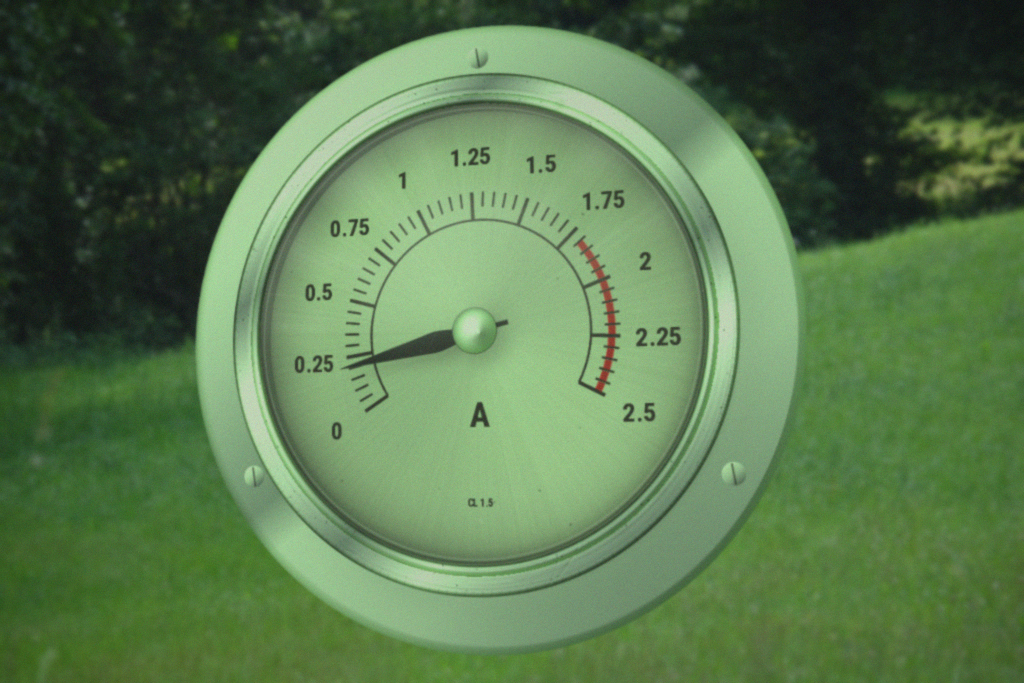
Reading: 0.2 A
